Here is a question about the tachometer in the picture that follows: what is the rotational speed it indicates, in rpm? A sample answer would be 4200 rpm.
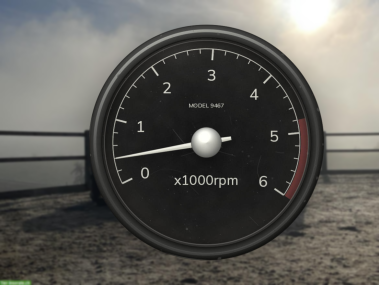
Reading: 400 rpm
